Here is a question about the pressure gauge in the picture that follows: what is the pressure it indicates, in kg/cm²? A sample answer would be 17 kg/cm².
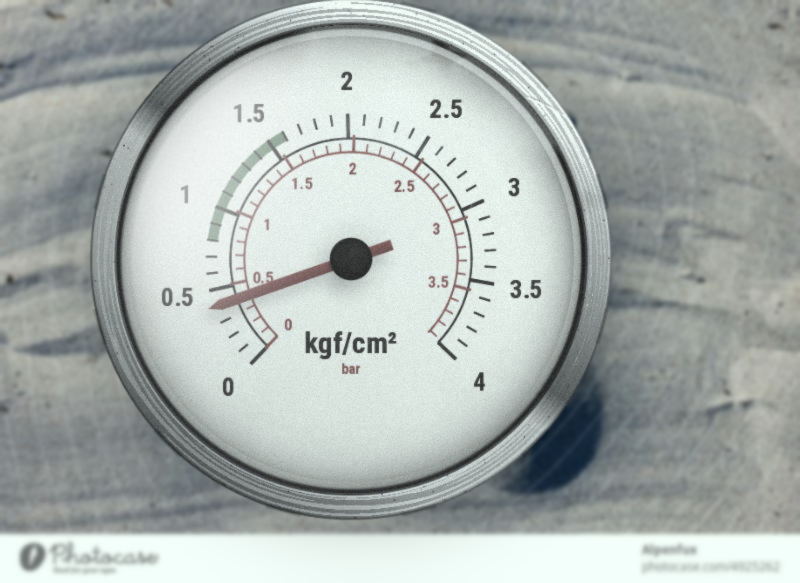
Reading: 0.4 kg/cm²
